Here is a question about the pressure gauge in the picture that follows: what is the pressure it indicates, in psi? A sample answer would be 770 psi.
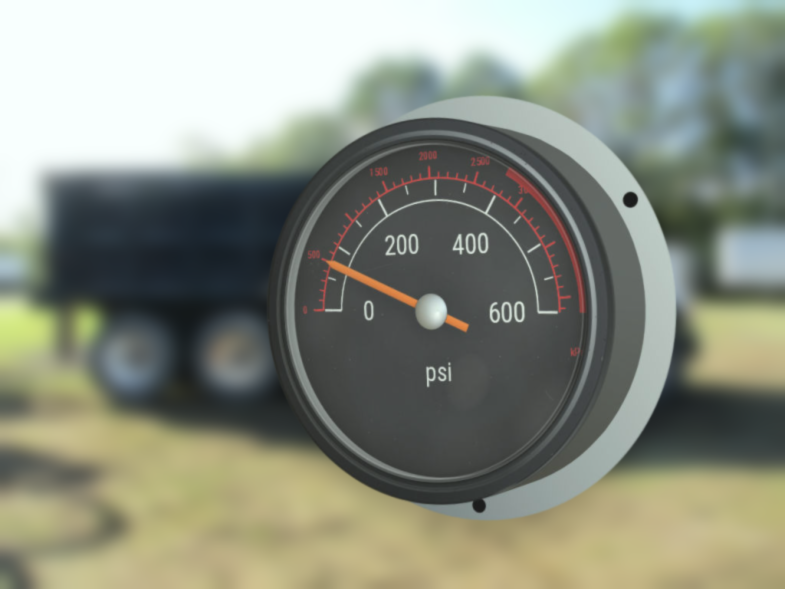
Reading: 75 psi
